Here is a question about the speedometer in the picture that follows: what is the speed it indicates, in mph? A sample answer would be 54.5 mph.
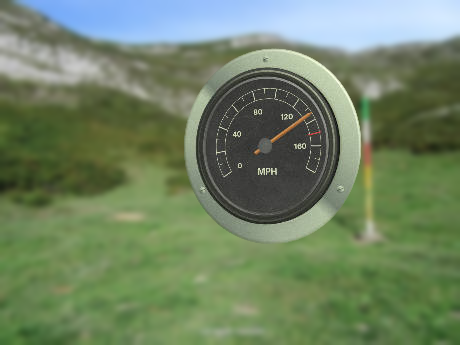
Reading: 135 mph
